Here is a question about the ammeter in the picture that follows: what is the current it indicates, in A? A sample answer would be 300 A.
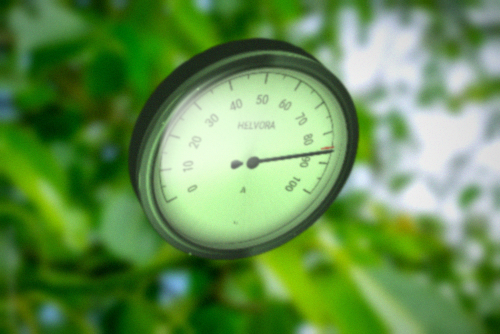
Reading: 85 A
